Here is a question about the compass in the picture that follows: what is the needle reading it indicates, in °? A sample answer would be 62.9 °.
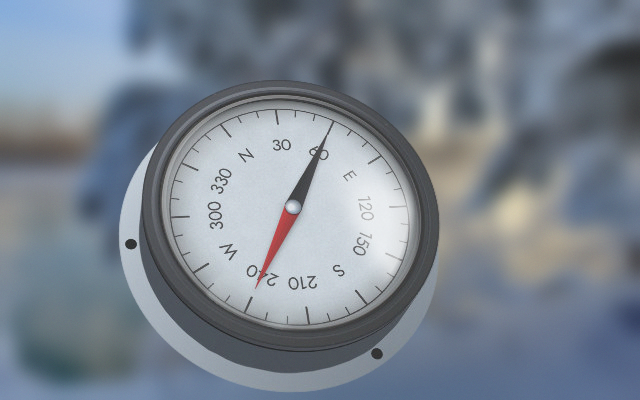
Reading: 240 °
